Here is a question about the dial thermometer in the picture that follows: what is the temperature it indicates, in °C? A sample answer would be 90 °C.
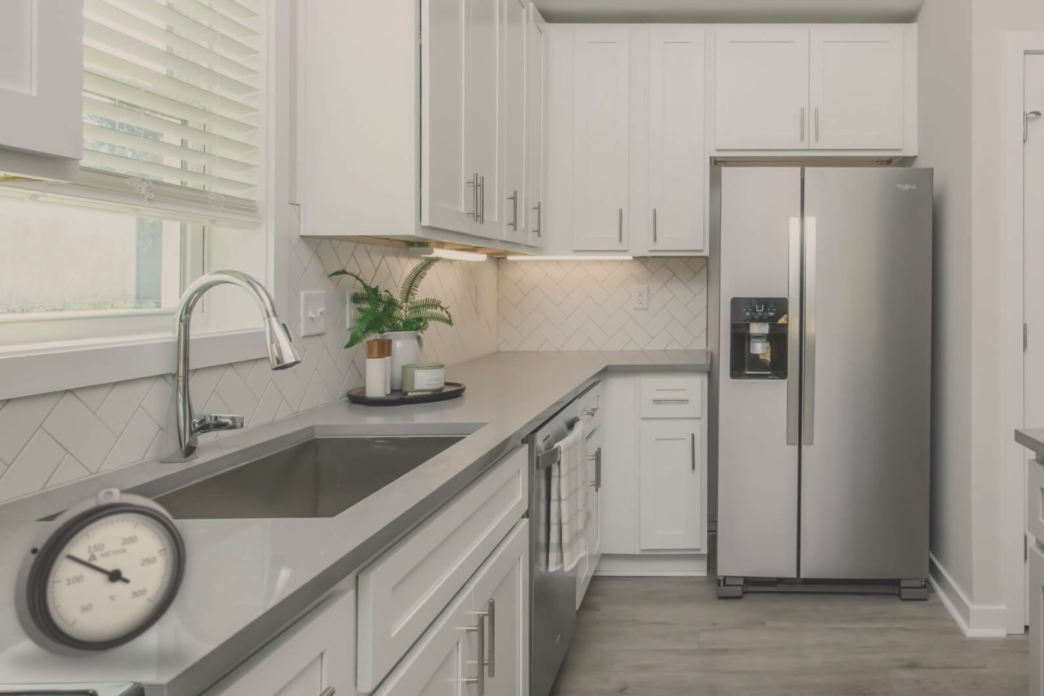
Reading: 125 °C
